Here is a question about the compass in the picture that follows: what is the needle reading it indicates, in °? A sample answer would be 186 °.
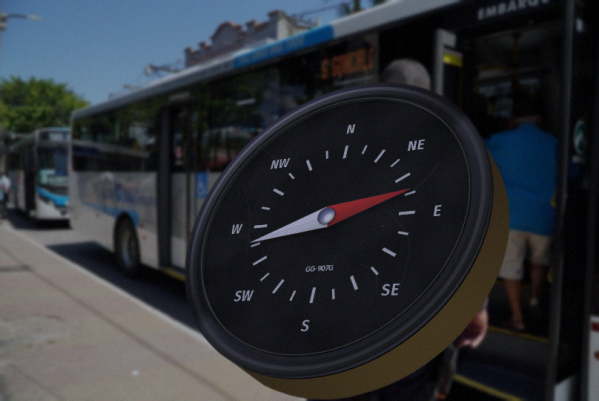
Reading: 75 °
